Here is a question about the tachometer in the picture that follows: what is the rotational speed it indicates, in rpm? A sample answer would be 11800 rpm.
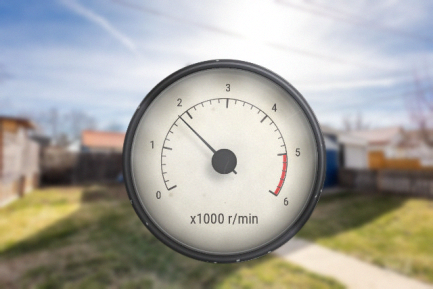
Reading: 1800 rpm
